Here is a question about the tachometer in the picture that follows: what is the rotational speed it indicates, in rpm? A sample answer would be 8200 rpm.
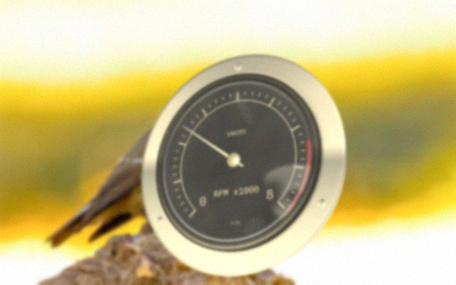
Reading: 2400 rpm
